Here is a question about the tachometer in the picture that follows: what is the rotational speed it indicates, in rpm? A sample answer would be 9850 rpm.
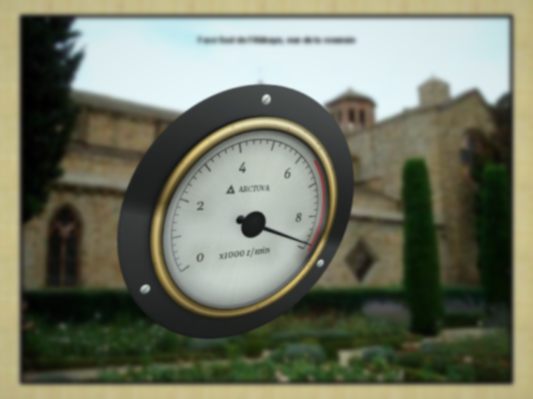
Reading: 8800 rpm
